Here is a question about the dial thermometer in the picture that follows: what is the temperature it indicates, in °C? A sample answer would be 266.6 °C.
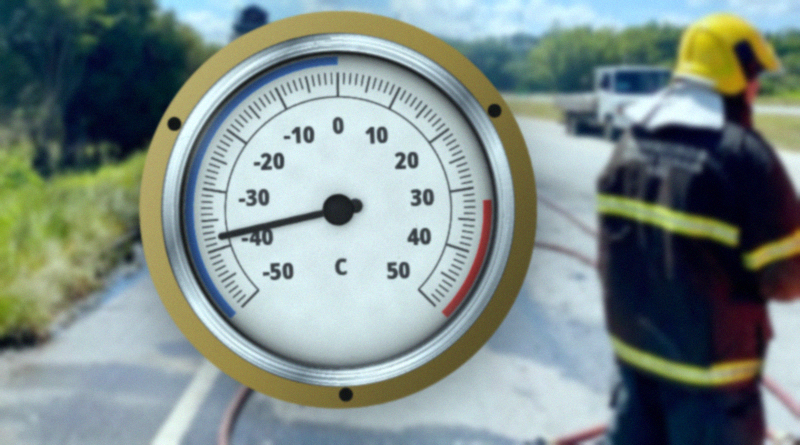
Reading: -38 °C
